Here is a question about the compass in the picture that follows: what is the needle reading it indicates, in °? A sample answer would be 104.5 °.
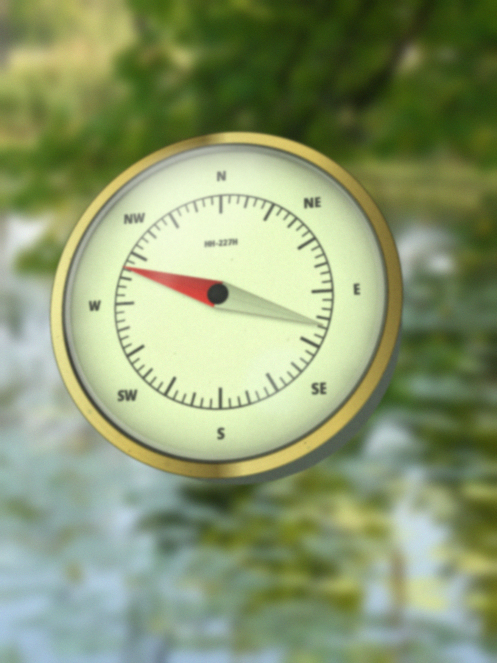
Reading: 290 °
